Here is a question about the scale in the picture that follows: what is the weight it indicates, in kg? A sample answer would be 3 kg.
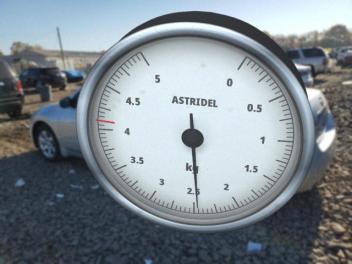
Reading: 2.45 kg
